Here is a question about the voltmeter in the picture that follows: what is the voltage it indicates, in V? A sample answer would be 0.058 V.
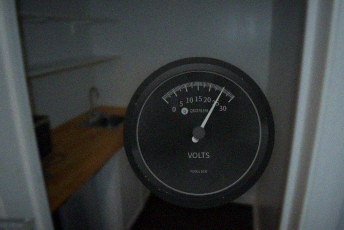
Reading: 25 V
